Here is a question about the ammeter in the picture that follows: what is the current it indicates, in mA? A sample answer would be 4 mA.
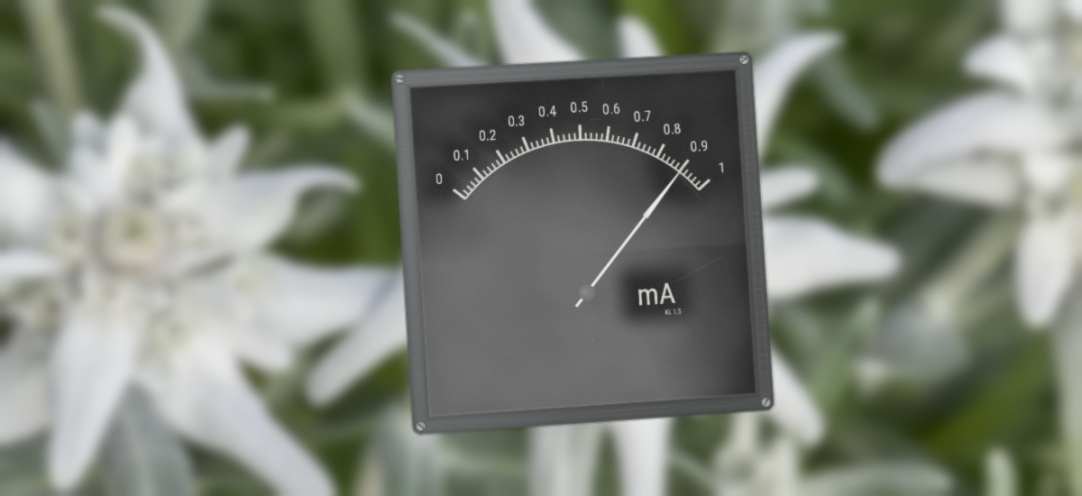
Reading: 0.9 mA
